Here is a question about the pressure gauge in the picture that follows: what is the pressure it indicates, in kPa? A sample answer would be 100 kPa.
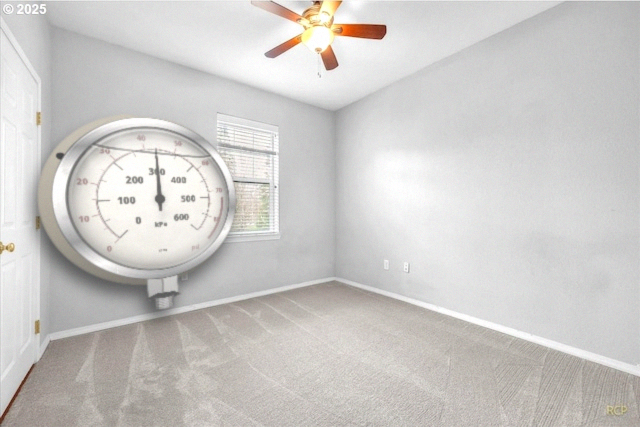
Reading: 300 kPa
